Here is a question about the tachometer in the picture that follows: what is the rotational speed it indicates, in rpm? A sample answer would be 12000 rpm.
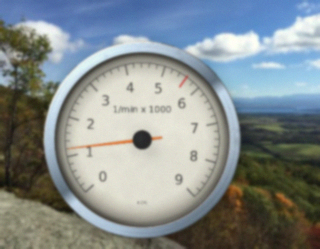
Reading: 1200 rpm
